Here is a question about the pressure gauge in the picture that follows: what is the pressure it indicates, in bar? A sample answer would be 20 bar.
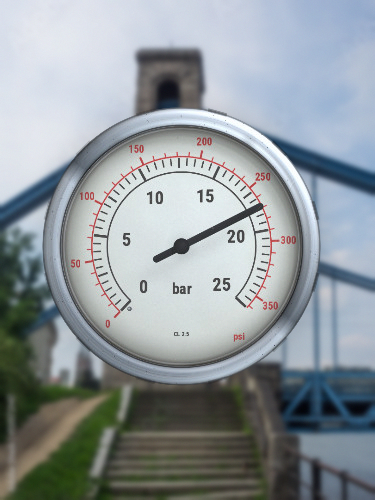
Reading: 18.5 bar
